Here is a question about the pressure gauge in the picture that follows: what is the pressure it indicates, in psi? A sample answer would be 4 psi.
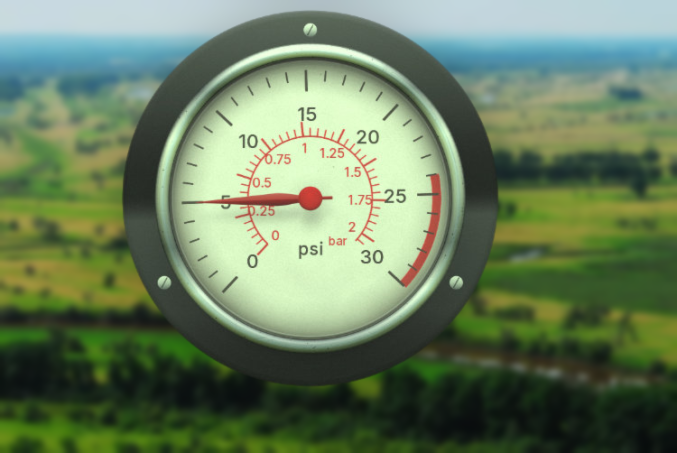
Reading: 5 psi
